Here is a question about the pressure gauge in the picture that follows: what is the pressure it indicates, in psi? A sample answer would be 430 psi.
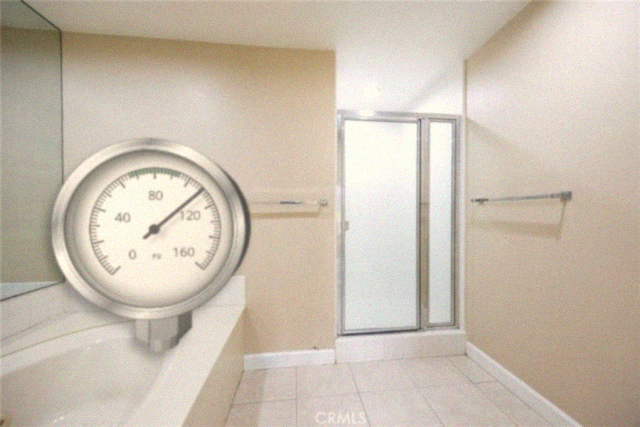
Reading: 110 psi
